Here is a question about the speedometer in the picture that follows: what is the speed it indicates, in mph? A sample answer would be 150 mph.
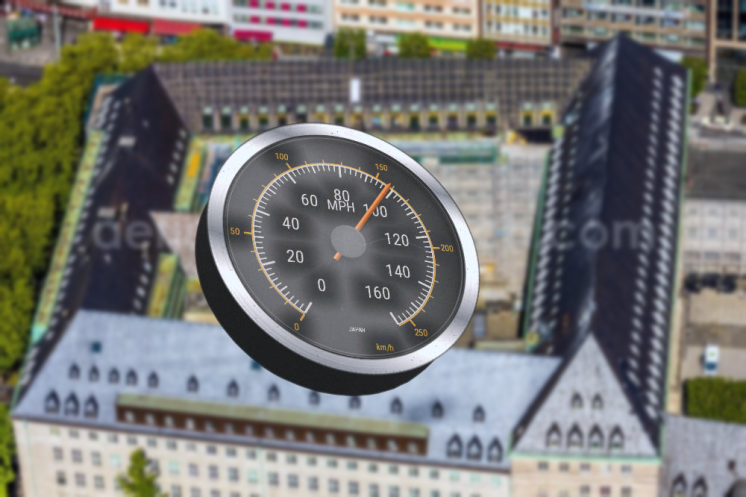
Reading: 98 mph
